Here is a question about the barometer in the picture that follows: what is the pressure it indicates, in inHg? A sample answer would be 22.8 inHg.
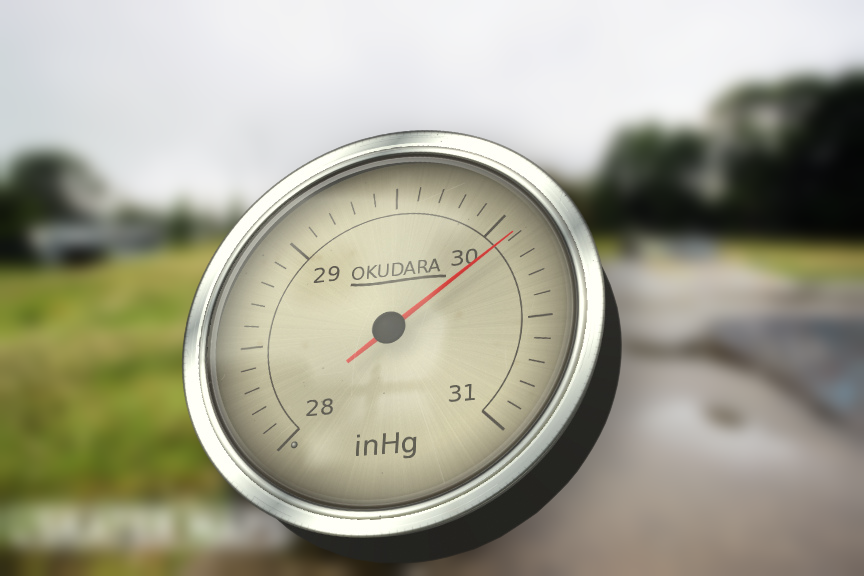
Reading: 30.1 inHg
